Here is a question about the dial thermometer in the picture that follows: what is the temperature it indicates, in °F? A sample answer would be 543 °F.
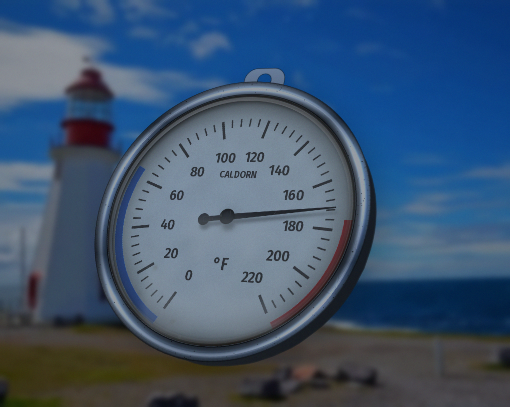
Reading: 172 °F
